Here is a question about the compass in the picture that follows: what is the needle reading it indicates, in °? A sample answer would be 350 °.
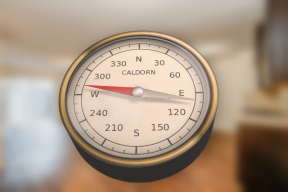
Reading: 280 °
